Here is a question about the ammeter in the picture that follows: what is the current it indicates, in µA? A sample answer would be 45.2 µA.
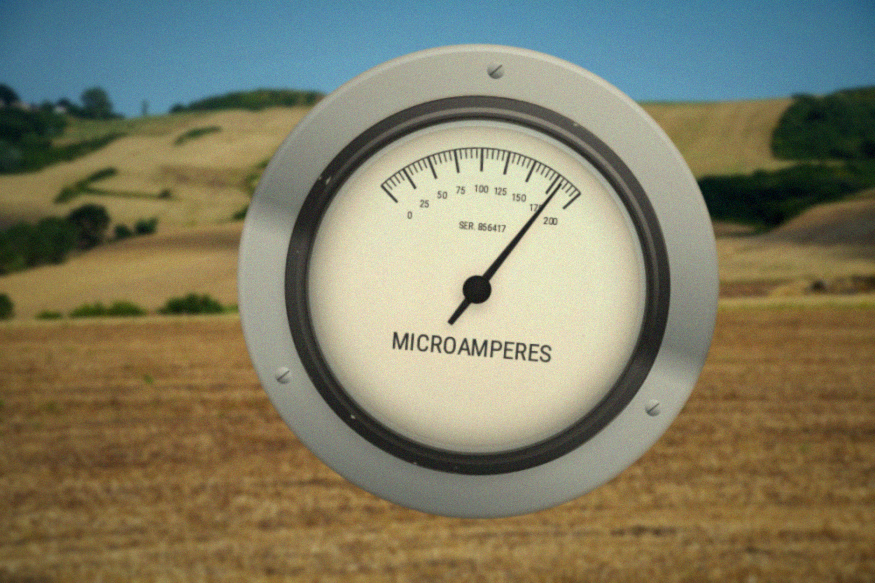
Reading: 180 µA
